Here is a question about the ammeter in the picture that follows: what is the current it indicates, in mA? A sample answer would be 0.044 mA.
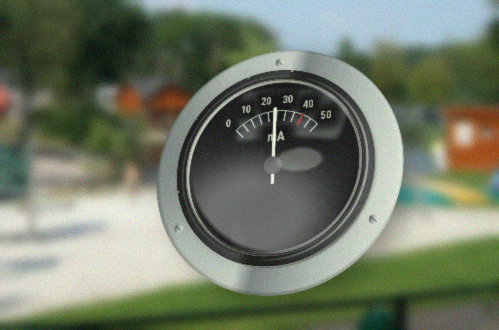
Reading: 25 mA
